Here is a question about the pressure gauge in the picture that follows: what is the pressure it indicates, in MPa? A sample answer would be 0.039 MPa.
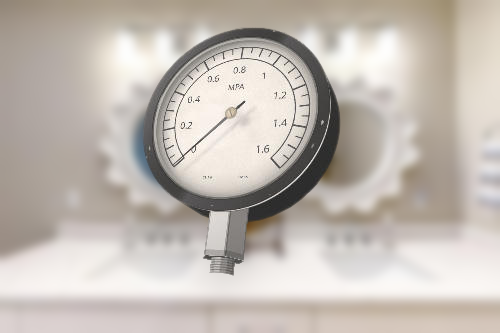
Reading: 0 MPa
